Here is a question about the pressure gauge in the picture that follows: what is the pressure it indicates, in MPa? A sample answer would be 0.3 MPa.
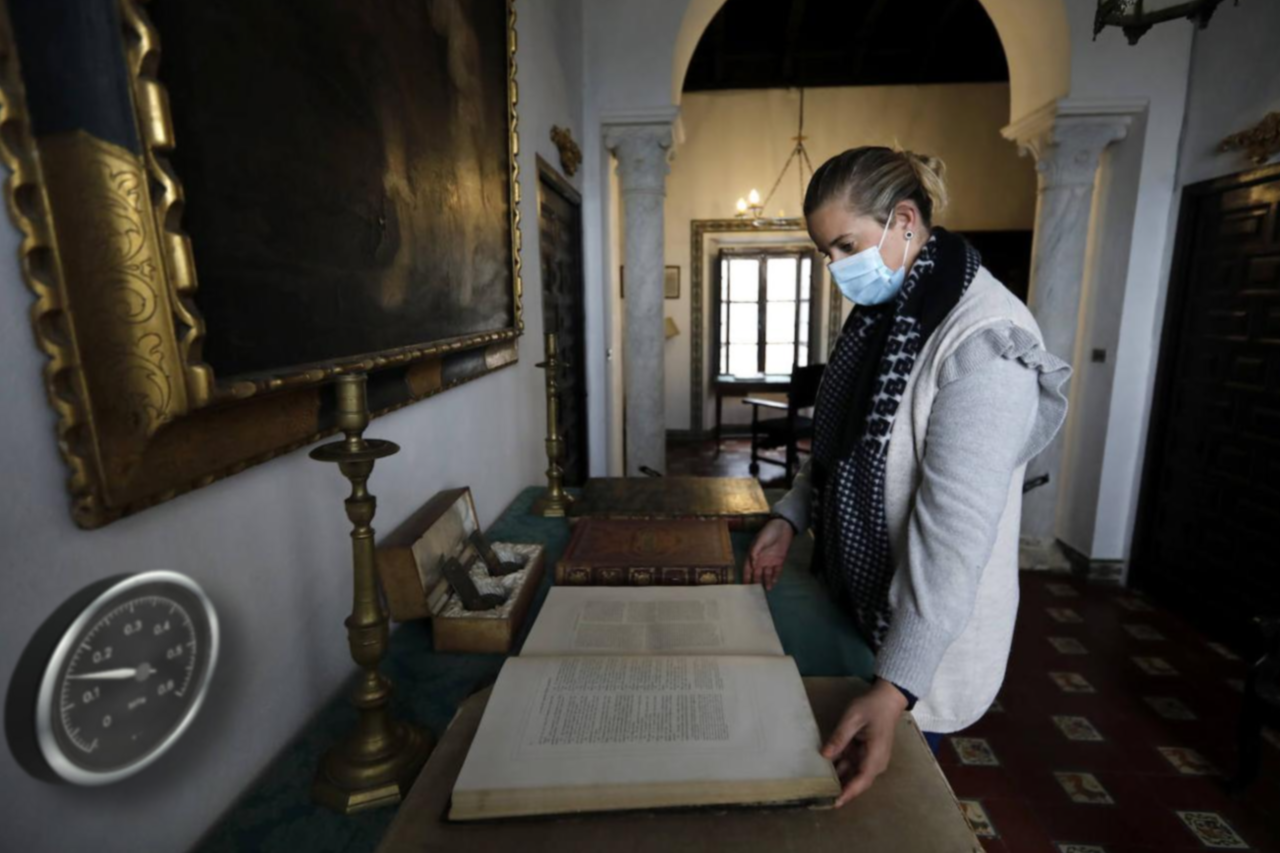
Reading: 0.15 MPa
